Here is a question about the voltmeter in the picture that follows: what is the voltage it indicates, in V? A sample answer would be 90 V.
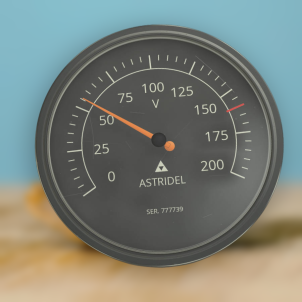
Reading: 55 V
